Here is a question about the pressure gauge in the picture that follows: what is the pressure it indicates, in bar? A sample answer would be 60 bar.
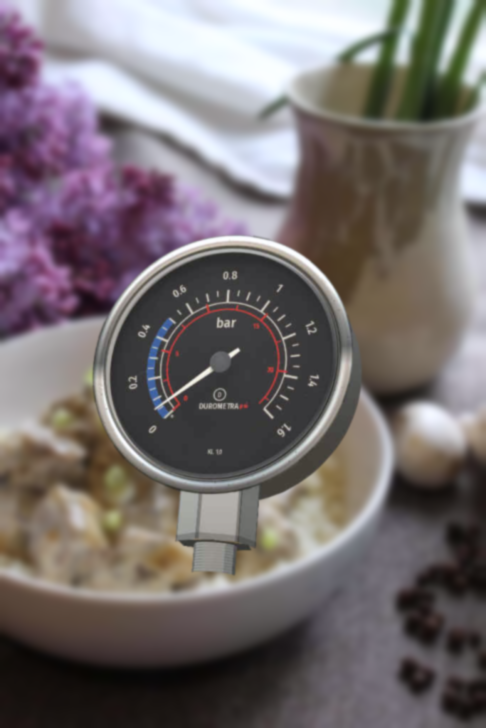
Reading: 0.05 bar
